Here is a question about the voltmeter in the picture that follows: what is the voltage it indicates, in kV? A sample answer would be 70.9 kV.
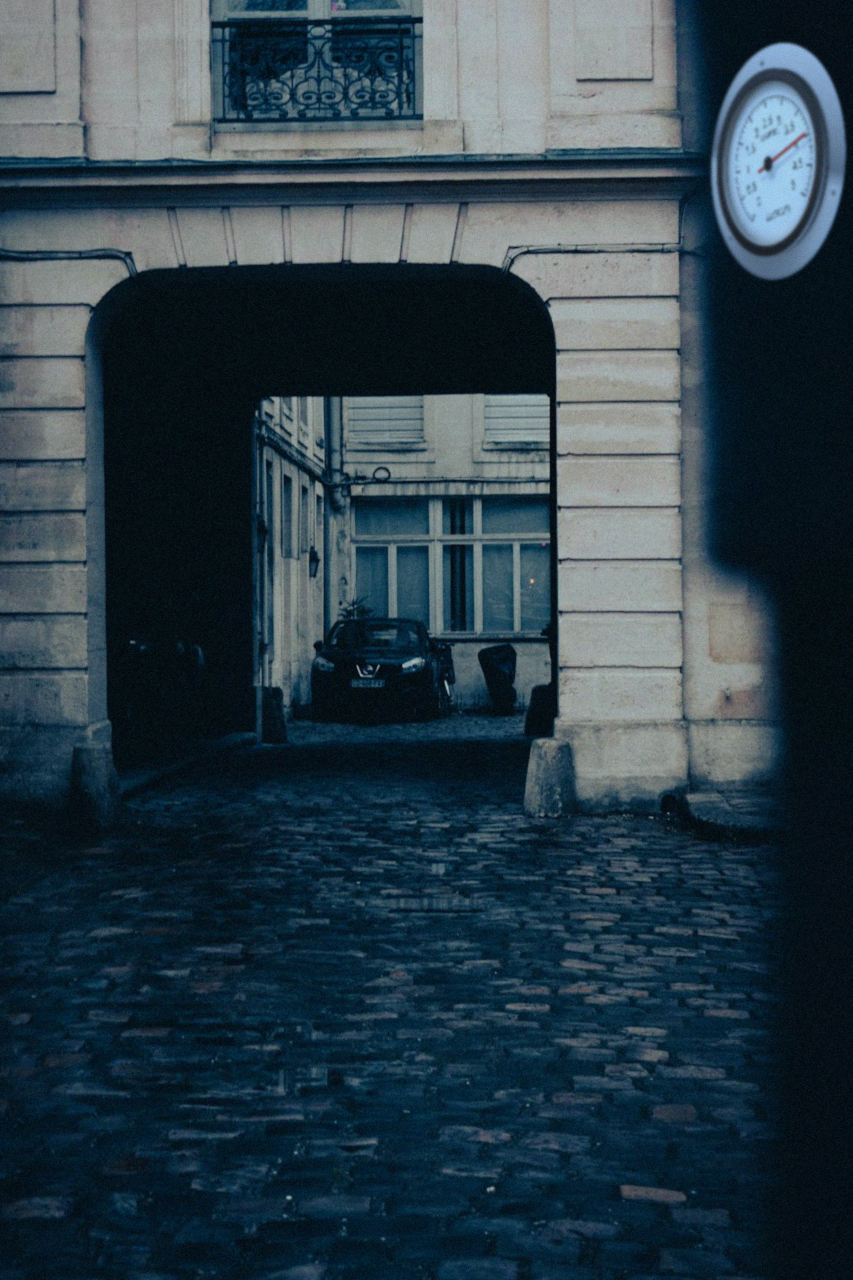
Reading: 4 kV
